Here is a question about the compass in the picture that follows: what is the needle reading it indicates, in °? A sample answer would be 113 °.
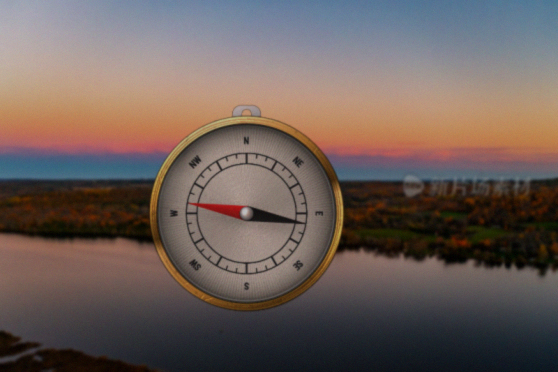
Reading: 280 °
